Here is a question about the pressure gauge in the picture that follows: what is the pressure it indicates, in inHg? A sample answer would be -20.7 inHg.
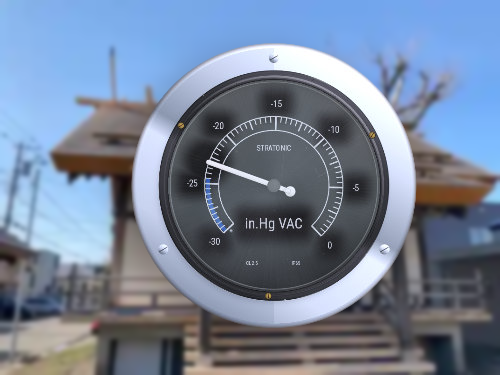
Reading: -23 inHg
